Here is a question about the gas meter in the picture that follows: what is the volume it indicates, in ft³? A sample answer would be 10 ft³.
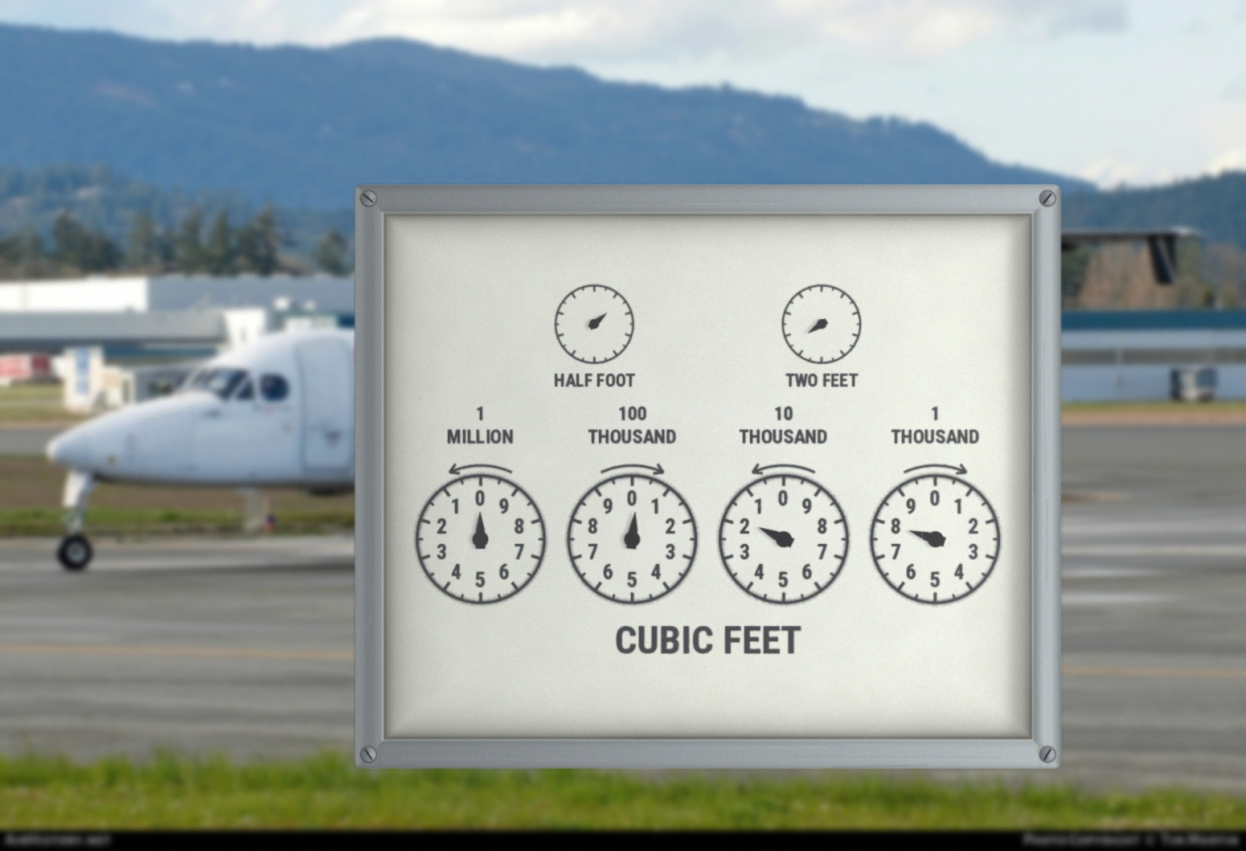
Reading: 1800 ft³
